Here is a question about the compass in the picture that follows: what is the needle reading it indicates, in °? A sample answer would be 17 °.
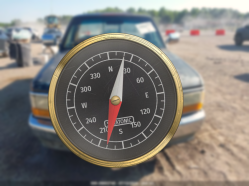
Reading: 200 °
